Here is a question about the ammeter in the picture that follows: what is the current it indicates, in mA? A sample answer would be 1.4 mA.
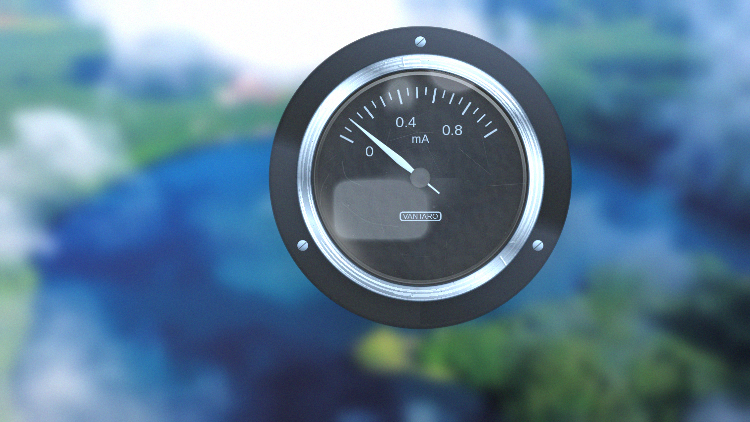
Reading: 0.1 mA
